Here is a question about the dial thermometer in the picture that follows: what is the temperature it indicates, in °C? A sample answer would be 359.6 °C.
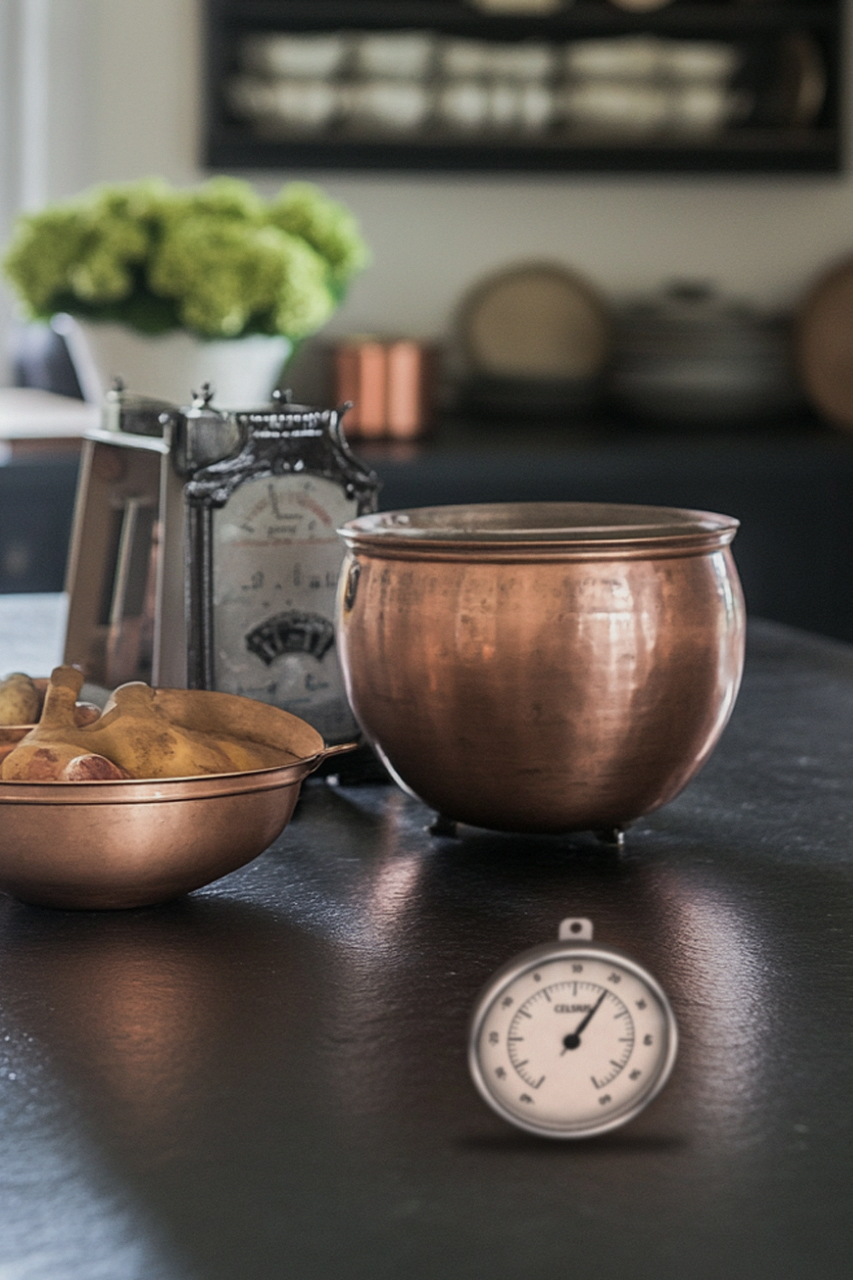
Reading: 20 °C
